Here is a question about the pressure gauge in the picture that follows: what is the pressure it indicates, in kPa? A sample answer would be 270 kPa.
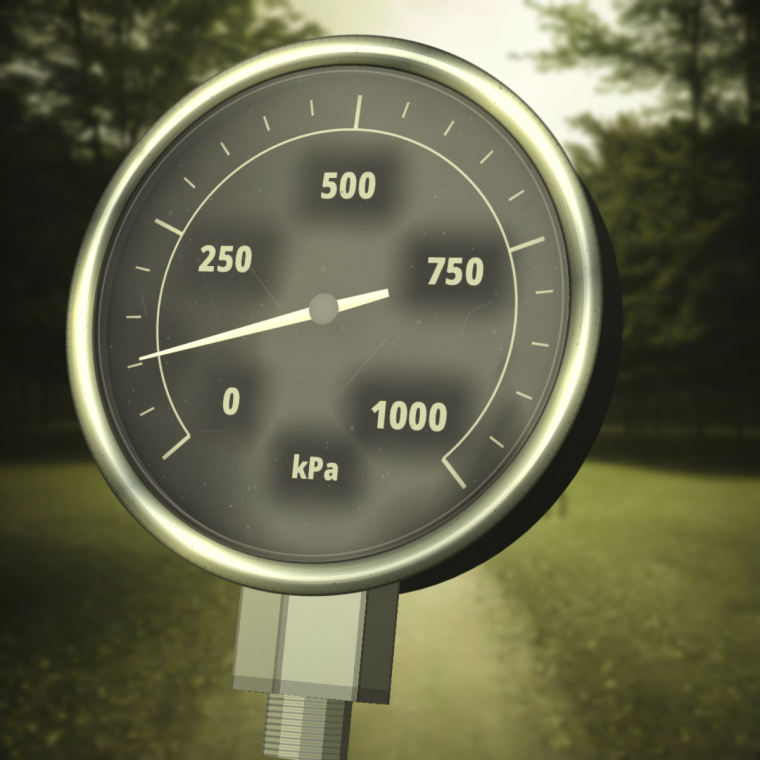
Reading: 100 kPa
